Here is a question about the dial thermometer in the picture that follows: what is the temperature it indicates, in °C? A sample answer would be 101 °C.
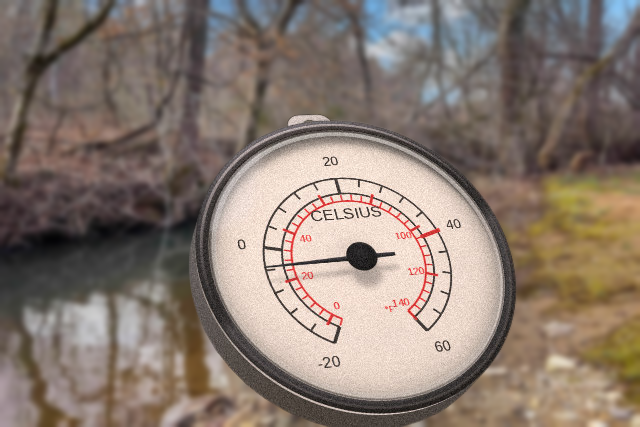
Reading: -4 °C
